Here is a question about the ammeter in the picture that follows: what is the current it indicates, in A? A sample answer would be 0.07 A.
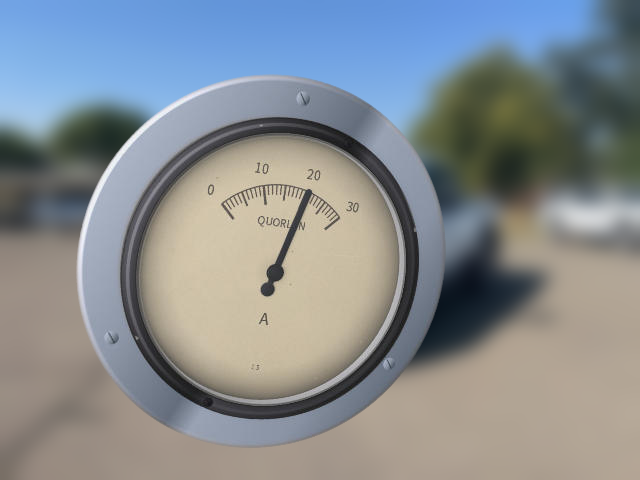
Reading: 20 A
